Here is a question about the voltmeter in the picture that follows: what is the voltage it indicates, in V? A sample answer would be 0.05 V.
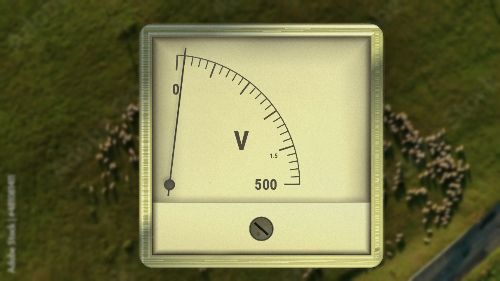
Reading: 20 V
